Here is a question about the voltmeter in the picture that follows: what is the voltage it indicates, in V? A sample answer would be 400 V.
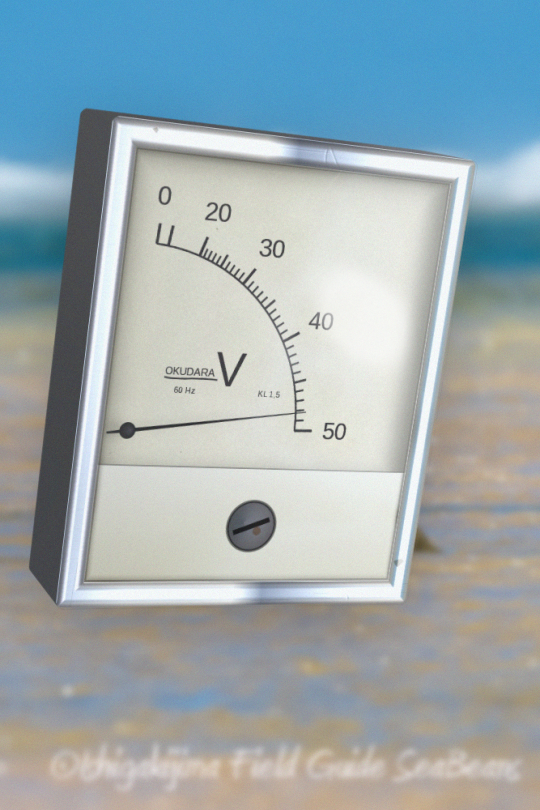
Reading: 48 V
